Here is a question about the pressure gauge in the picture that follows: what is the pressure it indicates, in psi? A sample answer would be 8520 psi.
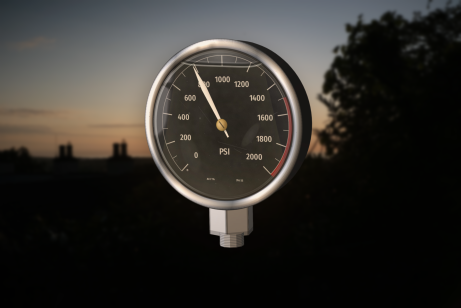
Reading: 800 psi
